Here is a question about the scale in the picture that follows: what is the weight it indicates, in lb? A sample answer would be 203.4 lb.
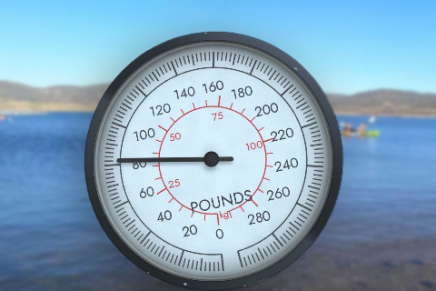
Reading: 82 lb
